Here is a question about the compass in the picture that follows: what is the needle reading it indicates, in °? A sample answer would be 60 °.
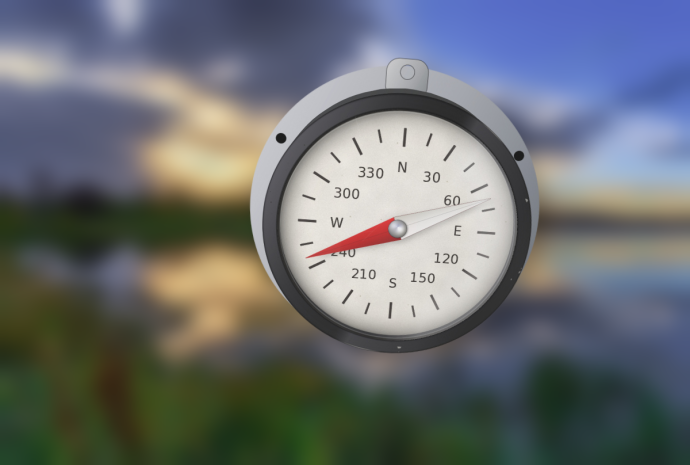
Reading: 247.5 °
